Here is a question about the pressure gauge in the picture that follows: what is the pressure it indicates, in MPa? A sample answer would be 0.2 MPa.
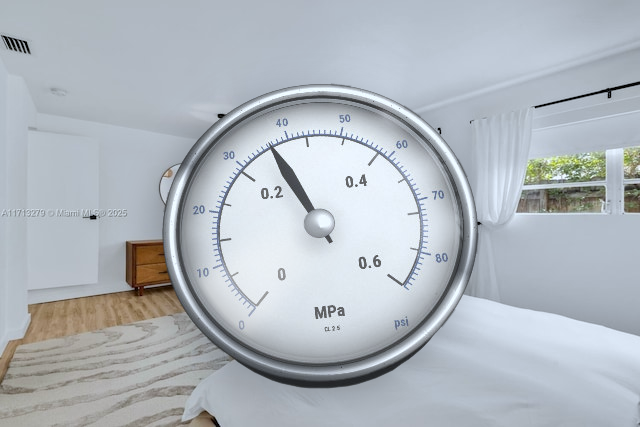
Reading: 0.25 MPa
